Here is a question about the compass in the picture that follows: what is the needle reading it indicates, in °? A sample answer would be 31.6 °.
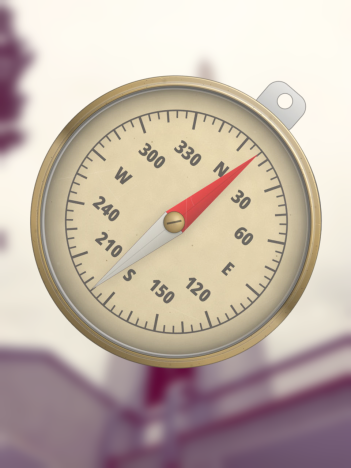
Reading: 10 °
